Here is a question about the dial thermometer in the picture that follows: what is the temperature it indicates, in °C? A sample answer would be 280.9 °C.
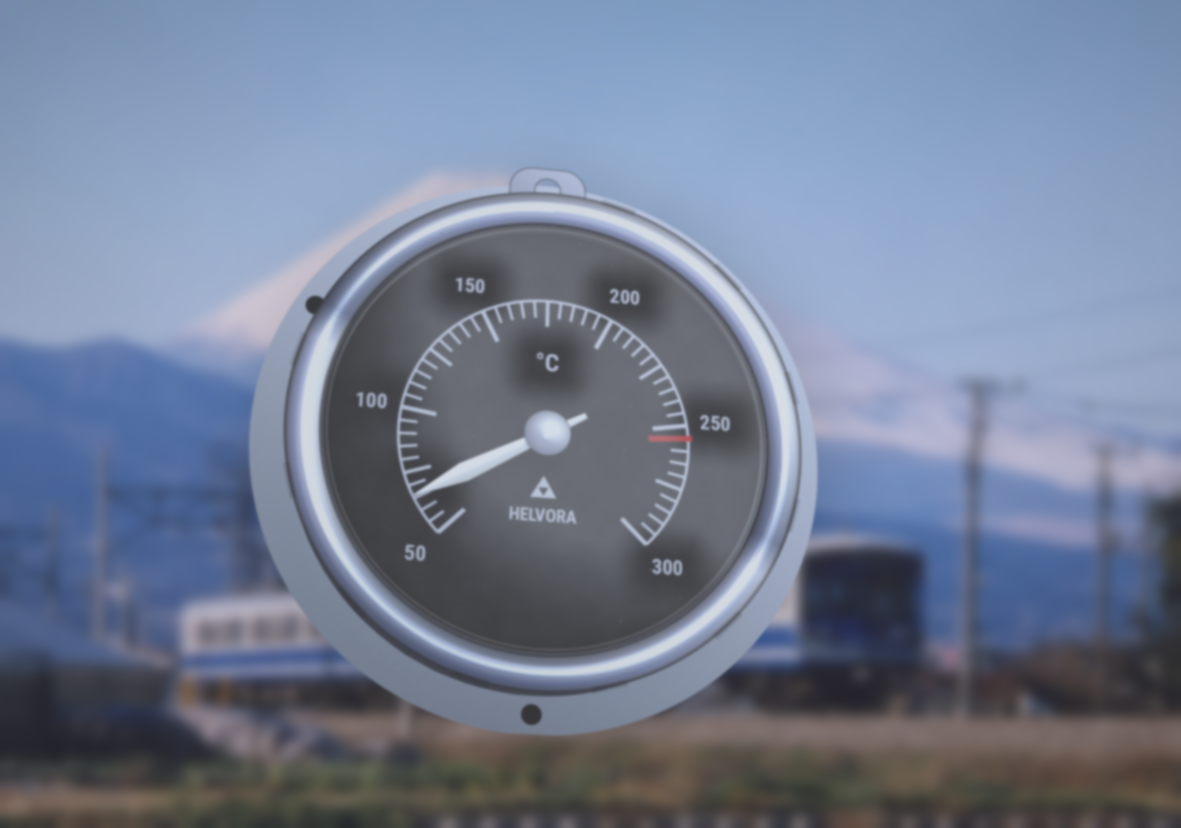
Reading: 65 °C
